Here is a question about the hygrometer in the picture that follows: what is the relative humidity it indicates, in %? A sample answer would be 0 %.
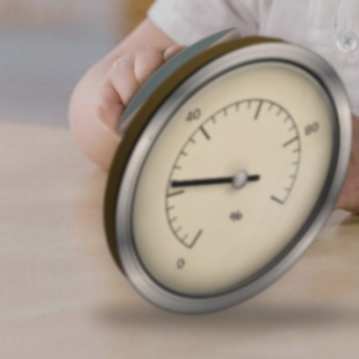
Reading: 24 %
